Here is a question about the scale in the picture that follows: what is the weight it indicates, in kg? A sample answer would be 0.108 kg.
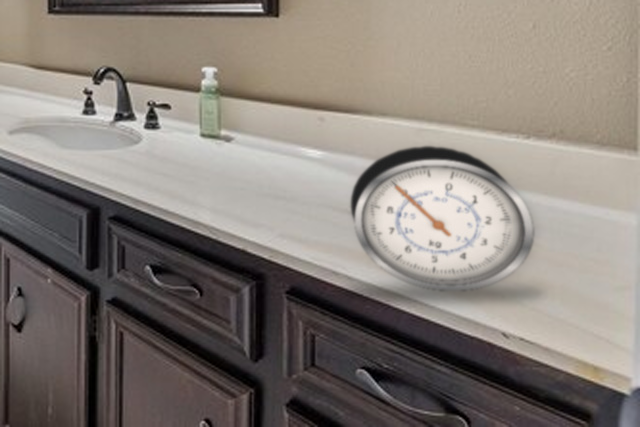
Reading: 9 kg
